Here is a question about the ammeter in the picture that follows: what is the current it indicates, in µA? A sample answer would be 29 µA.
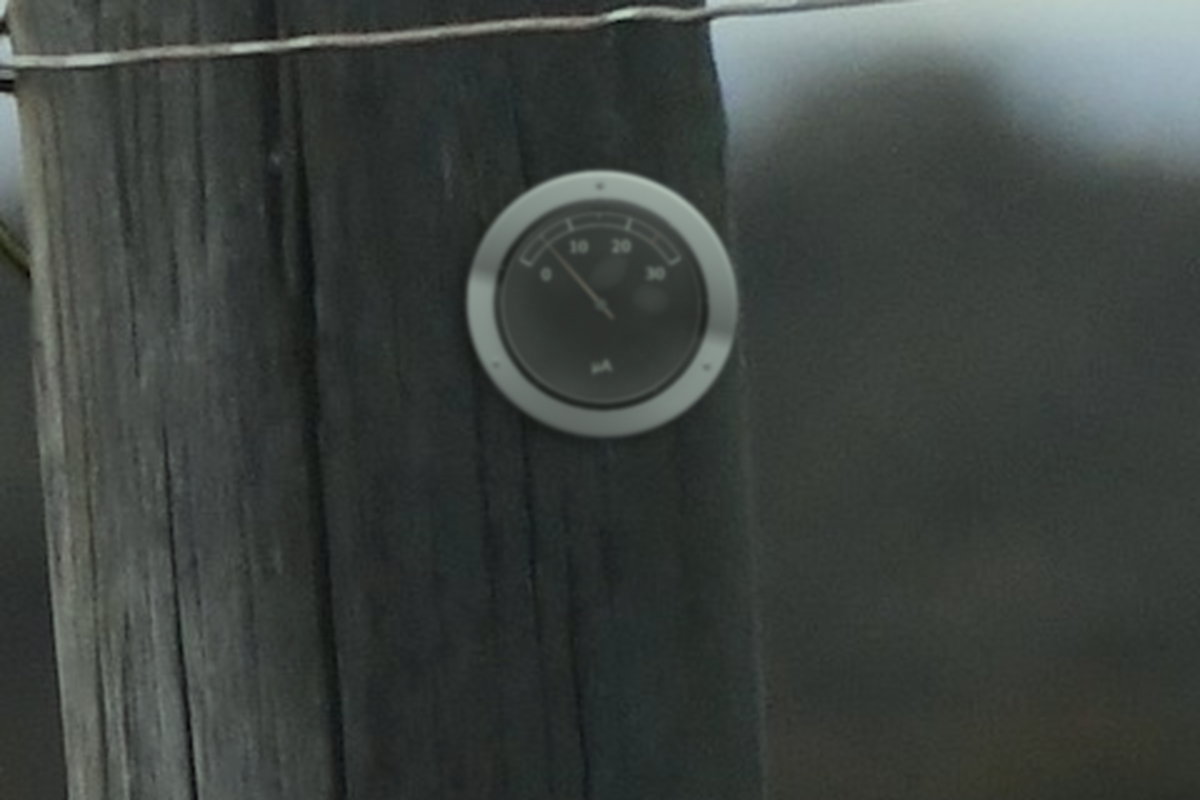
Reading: 5 µA
